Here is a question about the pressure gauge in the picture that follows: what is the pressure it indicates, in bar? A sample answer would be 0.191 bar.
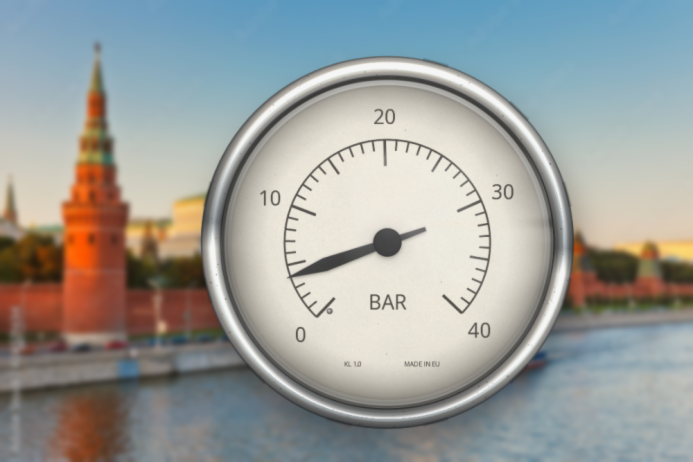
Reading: 4 bar
